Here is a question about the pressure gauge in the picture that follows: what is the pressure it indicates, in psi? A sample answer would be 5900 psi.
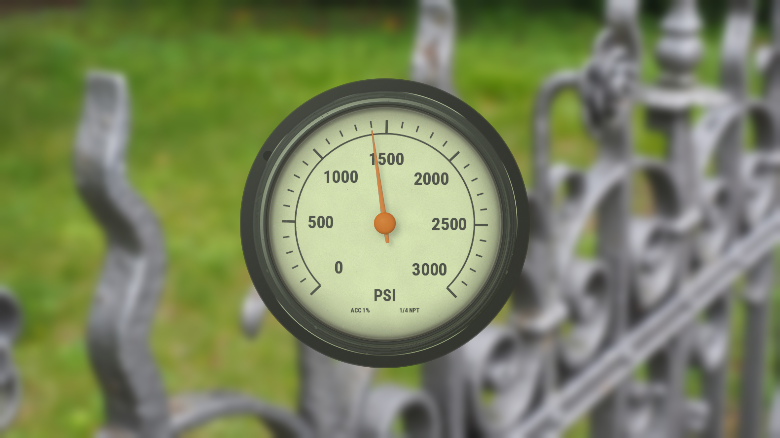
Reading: 1400 psi
